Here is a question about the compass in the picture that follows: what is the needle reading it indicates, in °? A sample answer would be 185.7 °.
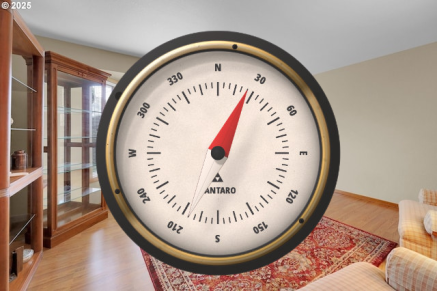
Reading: 25 °
